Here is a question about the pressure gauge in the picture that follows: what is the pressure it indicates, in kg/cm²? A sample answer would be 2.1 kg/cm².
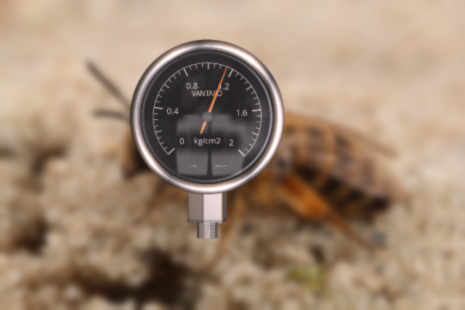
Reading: 1.15 kg/cm²
